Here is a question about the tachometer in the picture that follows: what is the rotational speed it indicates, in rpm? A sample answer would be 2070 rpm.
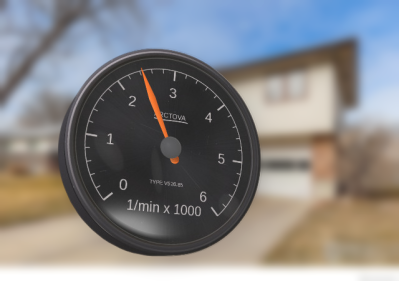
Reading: 2400 rpm
